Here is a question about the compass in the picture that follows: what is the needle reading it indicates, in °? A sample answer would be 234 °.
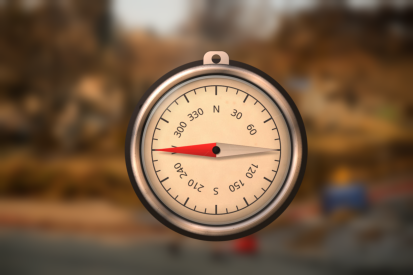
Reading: 270 °
